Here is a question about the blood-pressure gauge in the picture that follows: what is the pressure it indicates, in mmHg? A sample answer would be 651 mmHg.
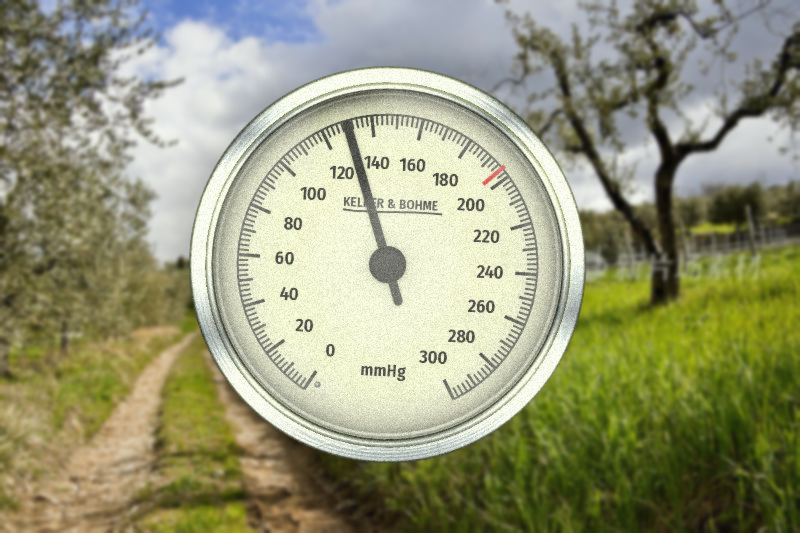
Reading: 130 mmHg
